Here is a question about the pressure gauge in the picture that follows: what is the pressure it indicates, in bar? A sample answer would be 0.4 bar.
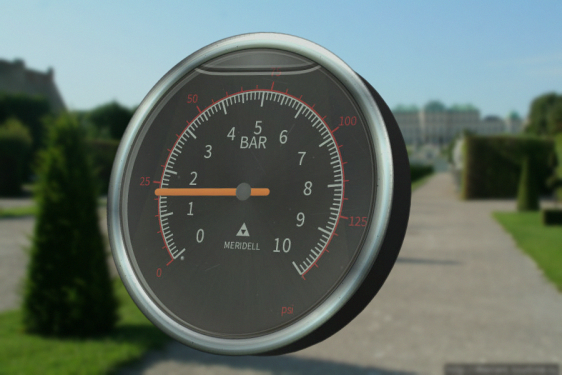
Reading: 1.5 bar
